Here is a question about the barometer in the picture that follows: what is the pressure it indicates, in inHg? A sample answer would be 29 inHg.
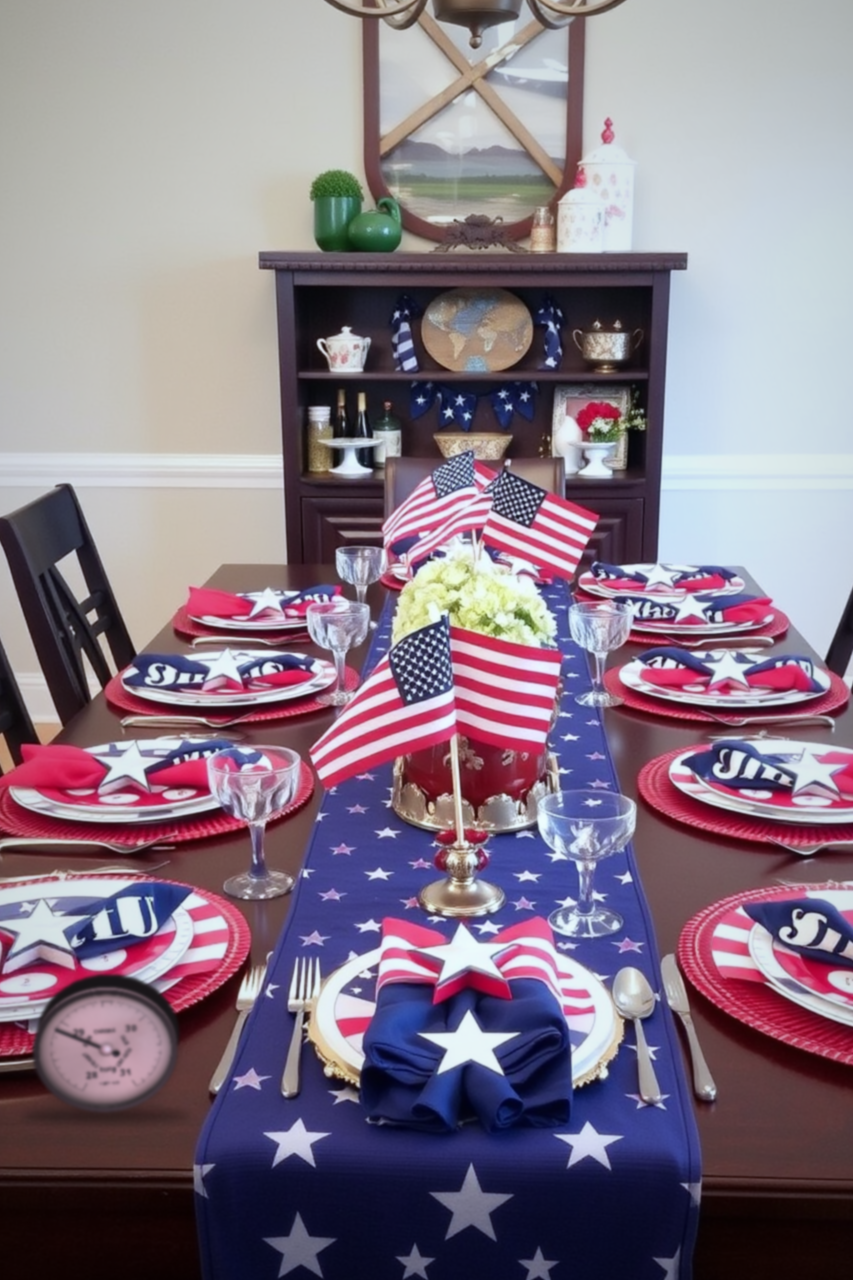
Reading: 28.9 inHg
